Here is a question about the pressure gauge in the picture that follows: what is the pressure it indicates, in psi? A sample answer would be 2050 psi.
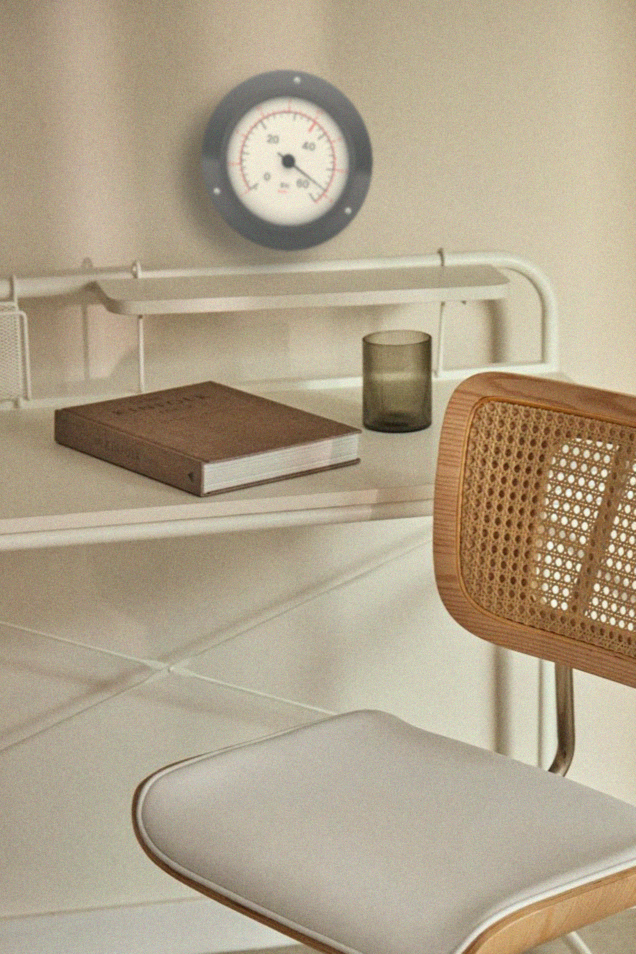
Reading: 56 psi
